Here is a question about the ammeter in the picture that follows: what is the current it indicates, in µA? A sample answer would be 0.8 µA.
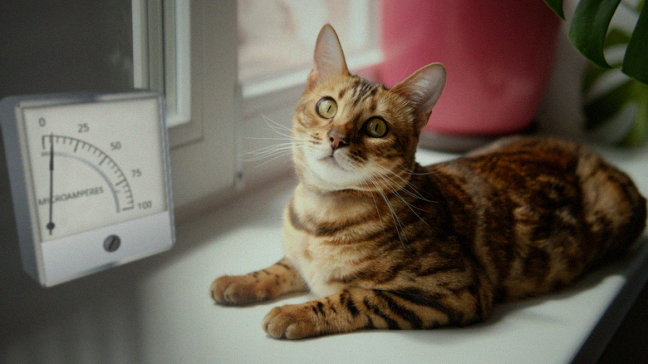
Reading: 5 µA
